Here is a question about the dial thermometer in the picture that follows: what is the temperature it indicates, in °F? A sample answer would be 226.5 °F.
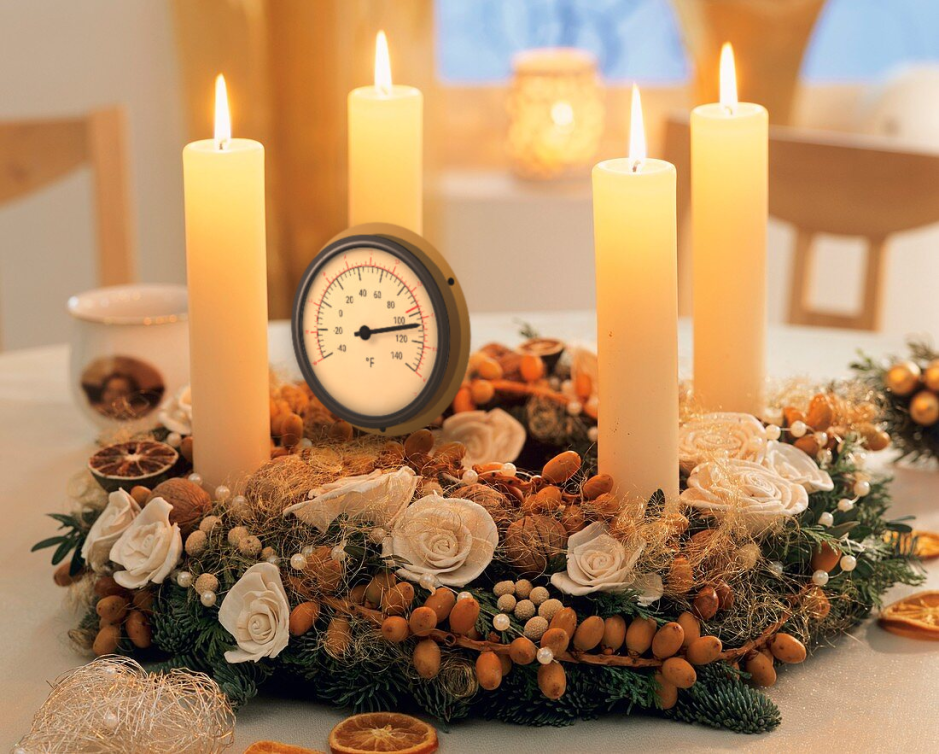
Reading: 108 °F
